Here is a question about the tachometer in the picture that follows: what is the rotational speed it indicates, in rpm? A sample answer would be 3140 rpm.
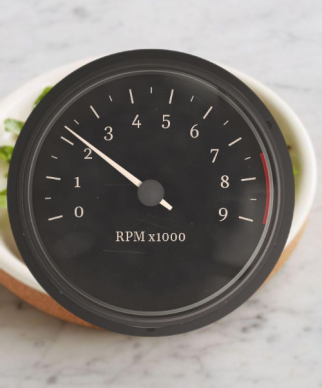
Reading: 2250 rpm
